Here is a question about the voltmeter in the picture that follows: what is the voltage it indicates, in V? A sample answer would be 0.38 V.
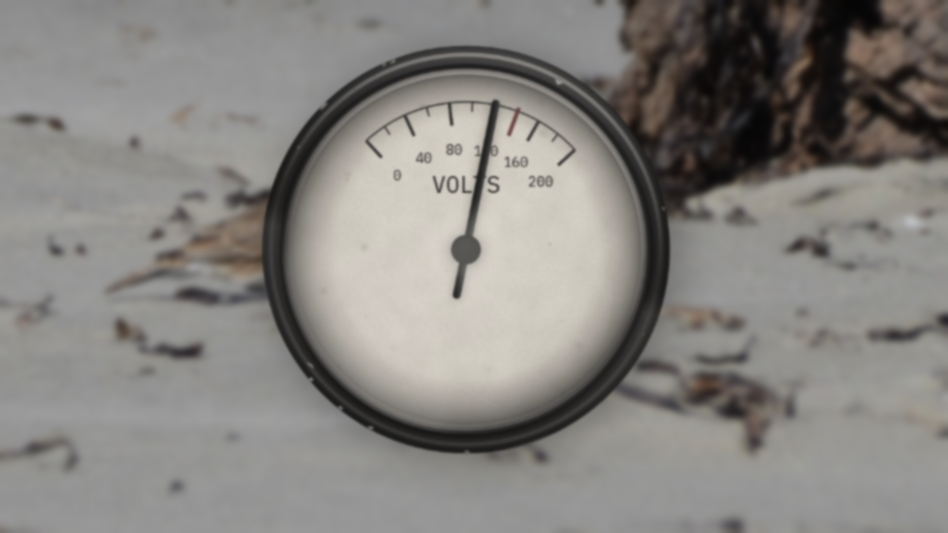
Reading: 120 V
